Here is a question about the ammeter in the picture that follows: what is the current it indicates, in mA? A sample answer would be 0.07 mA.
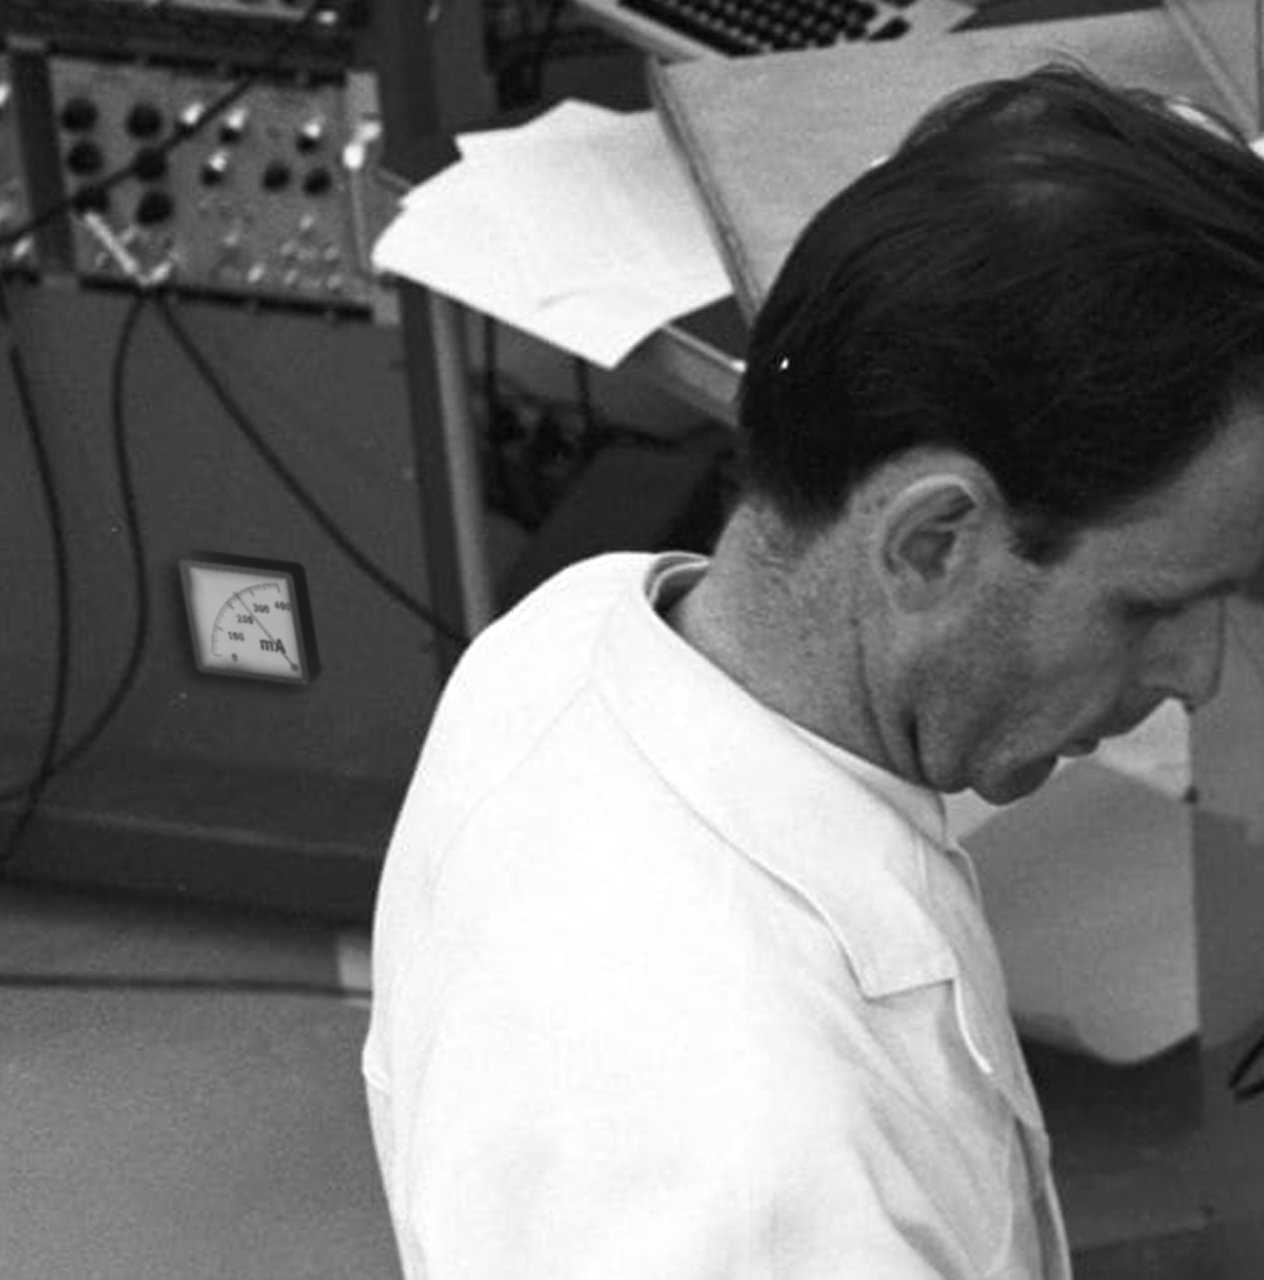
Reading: 250 mA
